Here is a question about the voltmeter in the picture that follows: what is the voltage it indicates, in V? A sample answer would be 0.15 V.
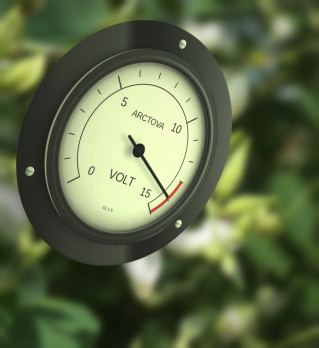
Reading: 14 V
